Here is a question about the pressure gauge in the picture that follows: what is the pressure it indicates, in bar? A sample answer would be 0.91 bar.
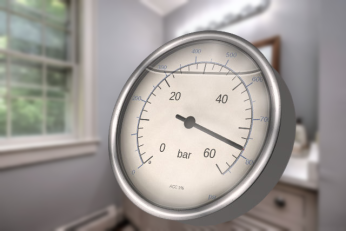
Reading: 54 bar
